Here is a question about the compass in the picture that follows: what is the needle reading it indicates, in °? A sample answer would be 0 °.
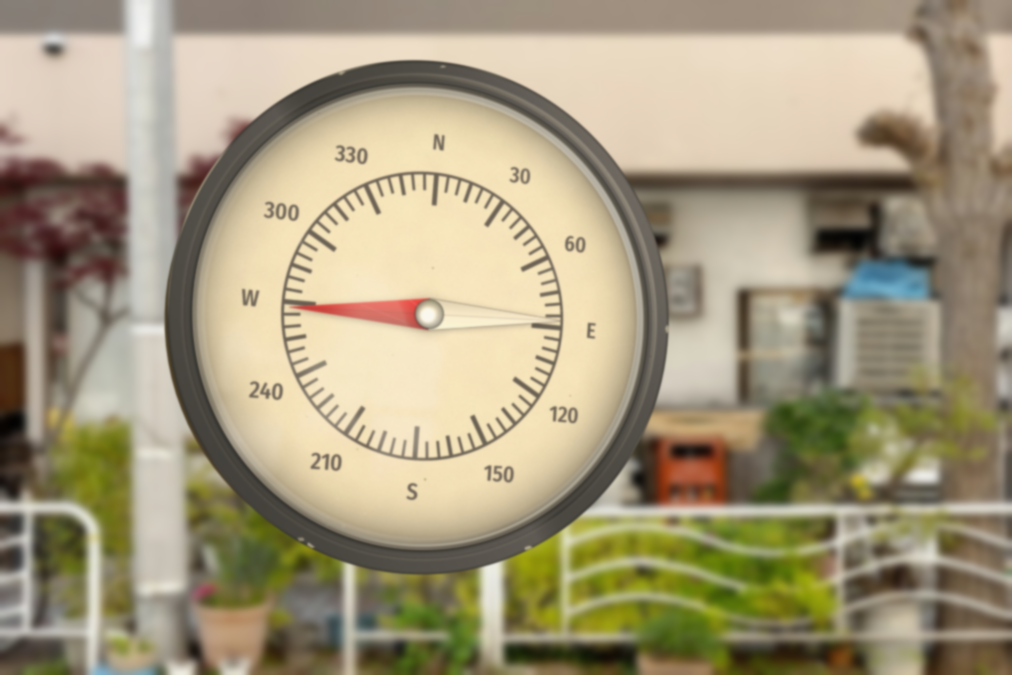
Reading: 267.5 °
